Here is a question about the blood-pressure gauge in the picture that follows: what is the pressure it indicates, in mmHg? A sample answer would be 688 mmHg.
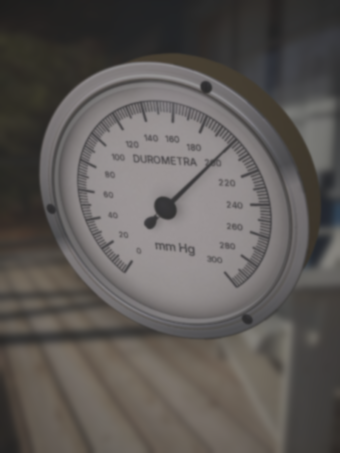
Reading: 200 mmHg
